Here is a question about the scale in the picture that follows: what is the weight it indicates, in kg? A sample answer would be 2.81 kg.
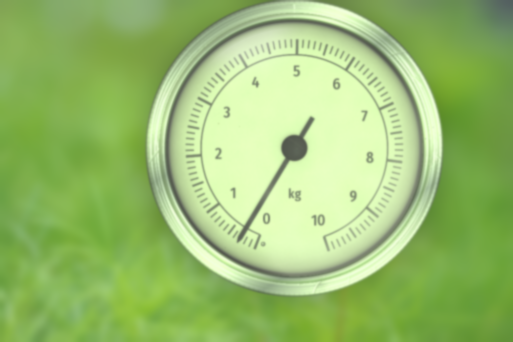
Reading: 0.3 kg
